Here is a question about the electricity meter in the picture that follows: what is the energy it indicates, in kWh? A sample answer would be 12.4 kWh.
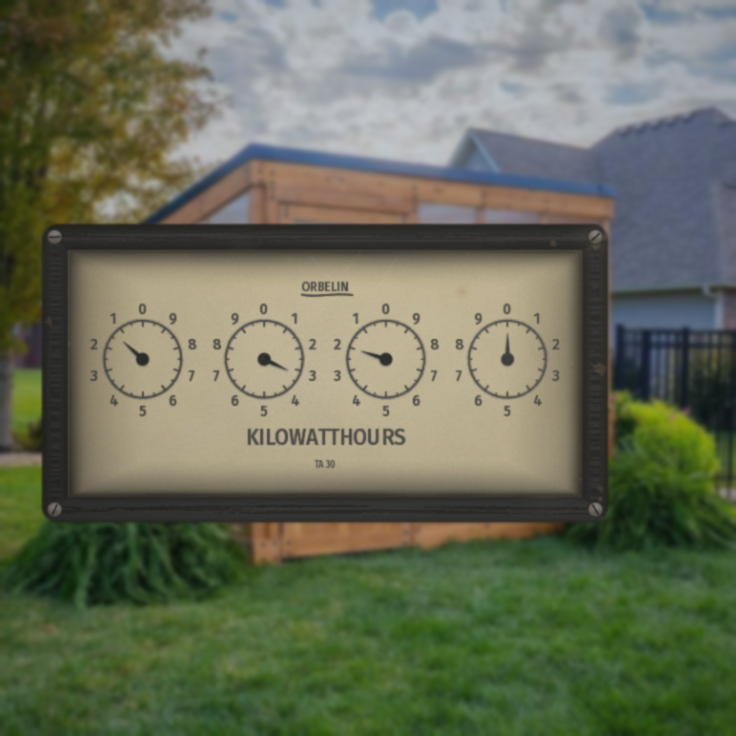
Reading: 1320 kWh
